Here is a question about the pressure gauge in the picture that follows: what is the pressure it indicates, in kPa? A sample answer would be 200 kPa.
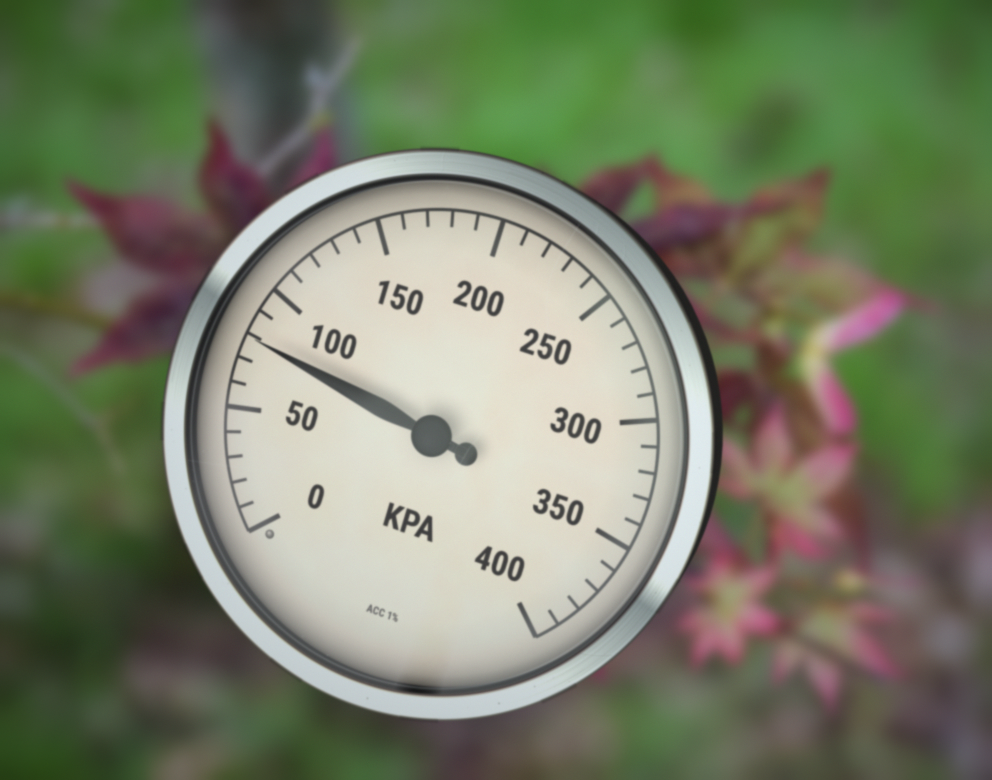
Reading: 80 kPa
